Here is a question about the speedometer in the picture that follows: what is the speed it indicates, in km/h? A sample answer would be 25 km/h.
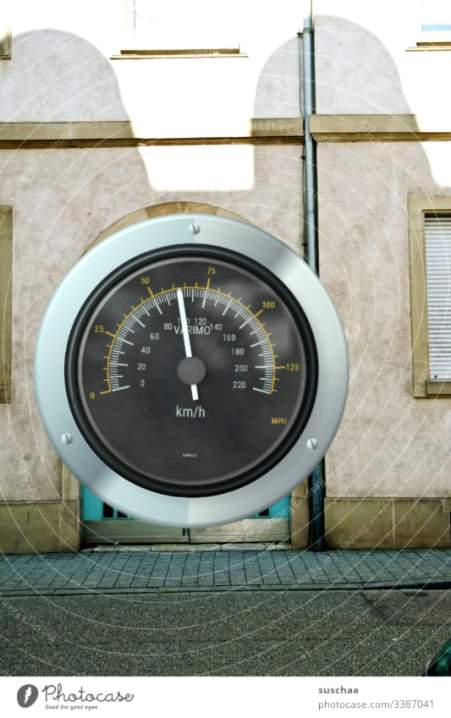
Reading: 100 km/h
